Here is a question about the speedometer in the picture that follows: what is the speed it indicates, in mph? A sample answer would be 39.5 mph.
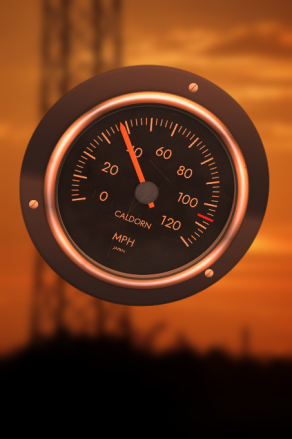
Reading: 38 mph
